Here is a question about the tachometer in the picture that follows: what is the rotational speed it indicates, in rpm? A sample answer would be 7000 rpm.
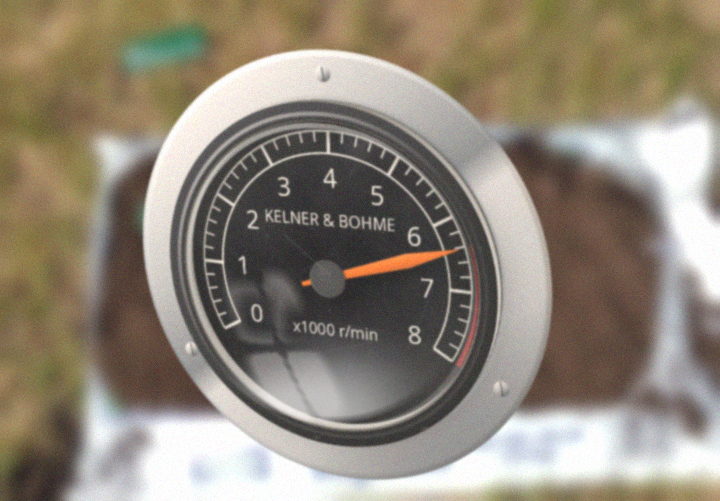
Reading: 6400 rpm
